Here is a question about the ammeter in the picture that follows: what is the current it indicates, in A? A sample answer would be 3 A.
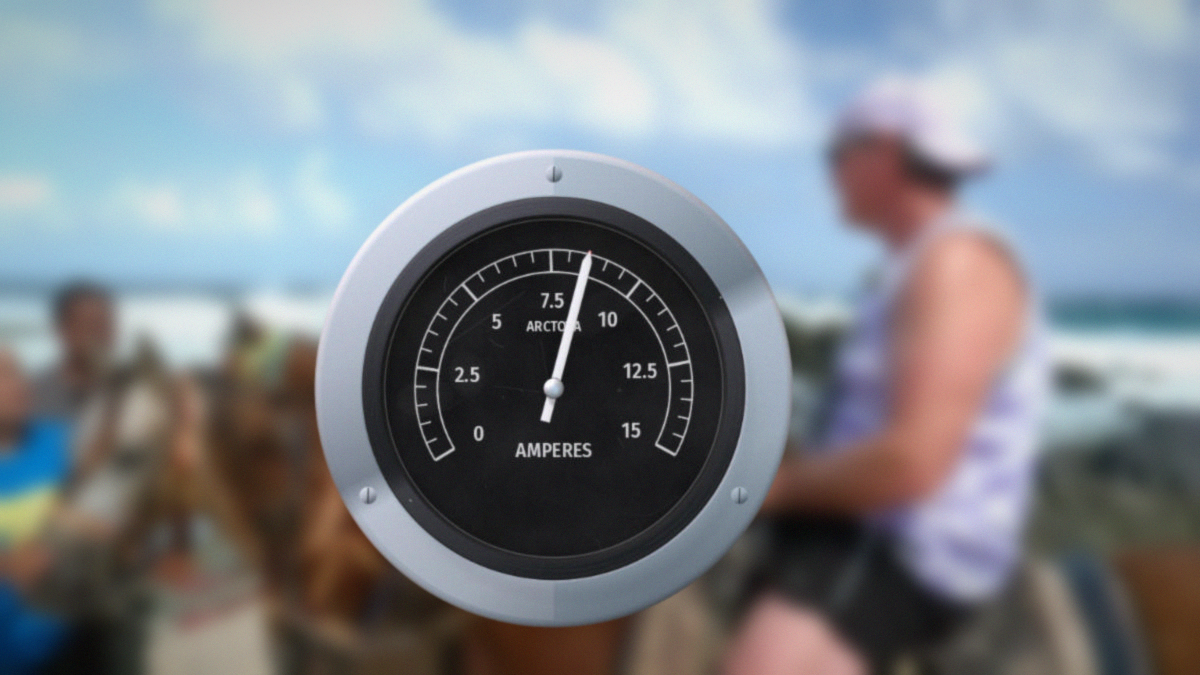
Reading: 8.5 A
